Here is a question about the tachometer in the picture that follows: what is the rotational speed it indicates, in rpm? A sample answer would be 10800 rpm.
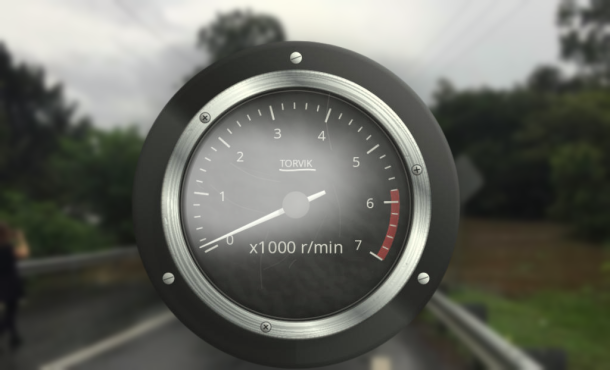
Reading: 100 rpm
